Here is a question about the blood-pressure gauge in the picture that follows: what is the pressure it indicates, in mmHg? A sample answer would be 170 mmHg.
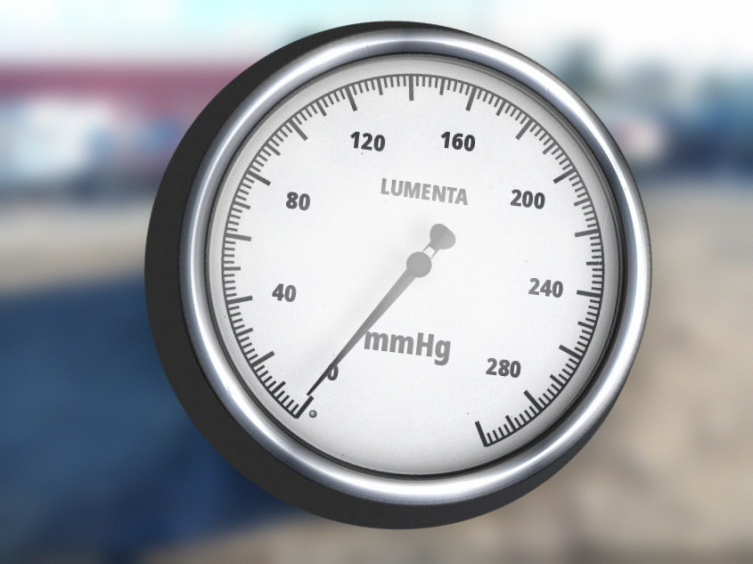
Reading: 2 mmHg
